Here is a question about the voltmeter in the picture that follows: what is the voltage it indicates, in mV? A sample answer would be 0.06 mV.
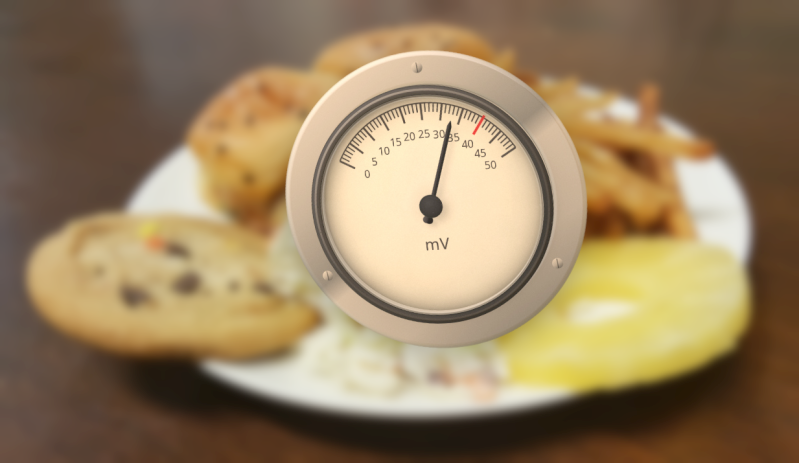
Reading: 33 mV
